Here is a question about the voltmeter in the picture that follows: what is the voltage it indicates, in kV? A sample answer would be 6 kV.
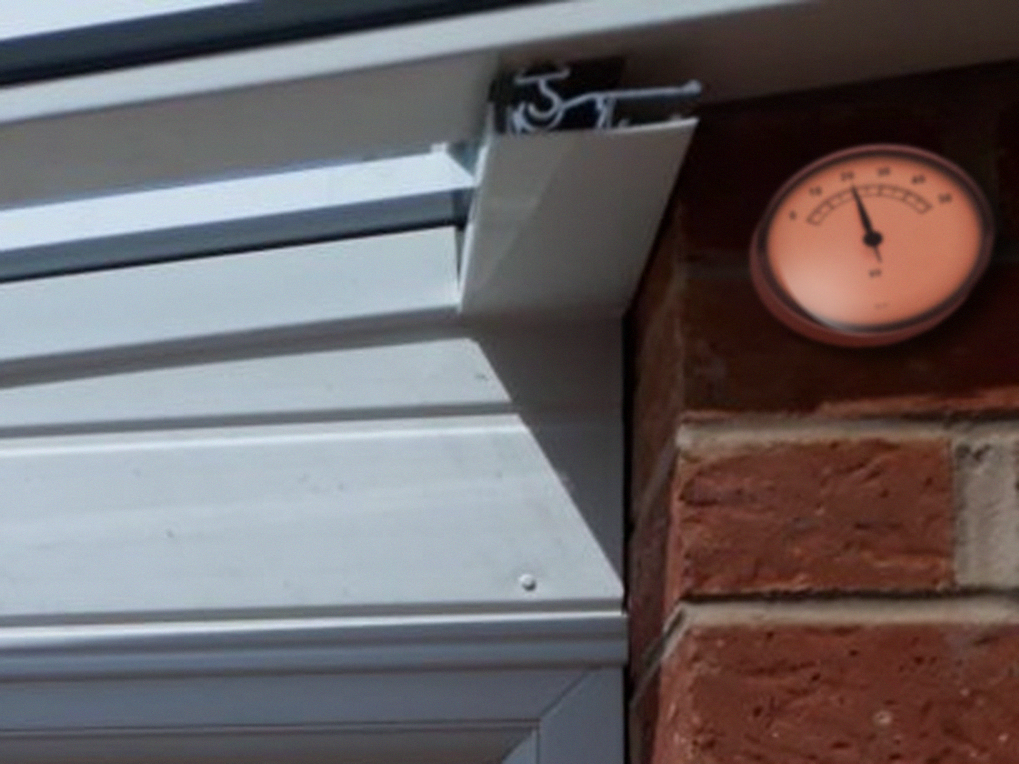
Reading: 20 kV
